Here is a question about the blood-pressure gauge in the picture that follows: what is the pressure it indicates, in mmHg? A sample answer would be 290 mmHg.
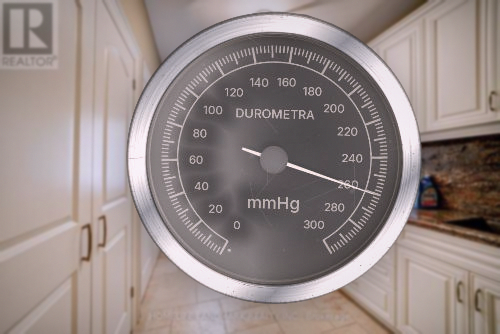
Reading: 260 mmHg
